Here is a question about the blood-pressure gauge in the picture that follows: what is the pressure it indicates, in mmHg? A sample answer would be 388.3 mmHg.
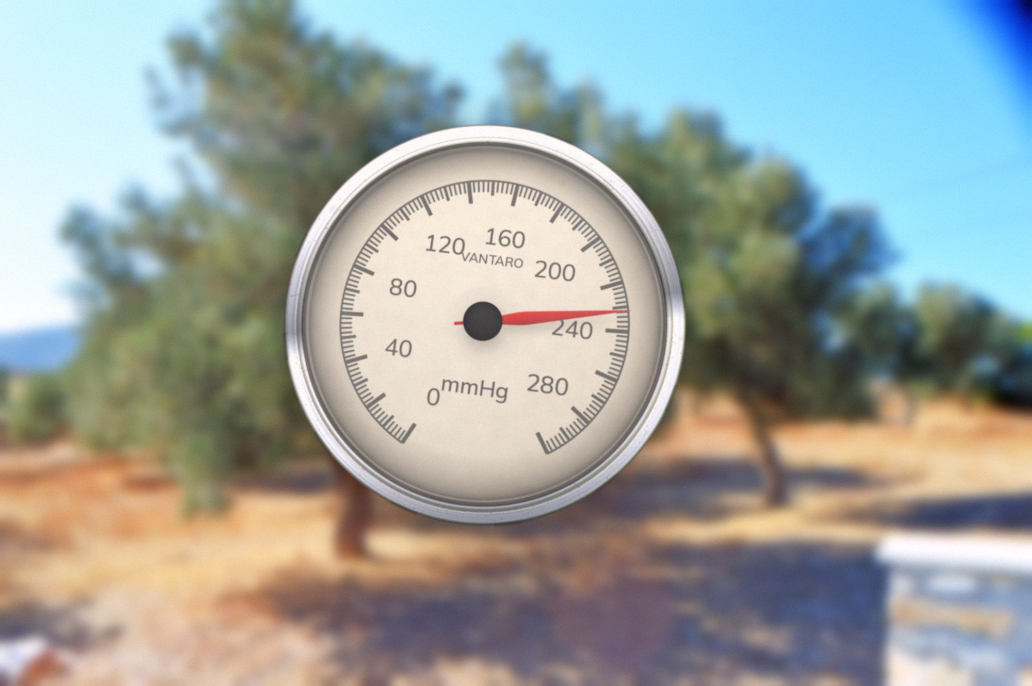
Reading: 232 mmHg
